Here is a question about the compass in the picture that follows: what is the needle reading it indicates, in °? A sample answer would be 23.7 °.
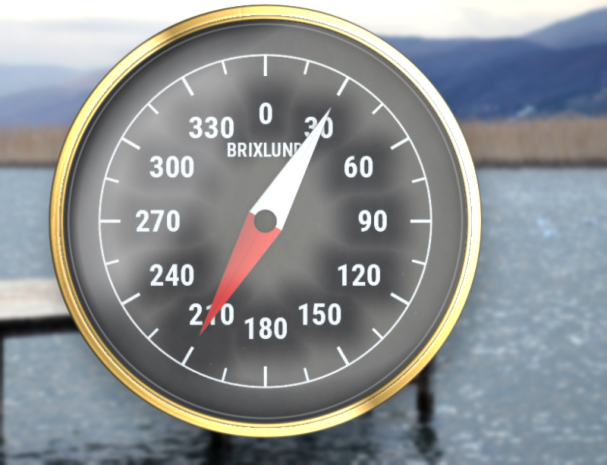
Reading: 210 °
